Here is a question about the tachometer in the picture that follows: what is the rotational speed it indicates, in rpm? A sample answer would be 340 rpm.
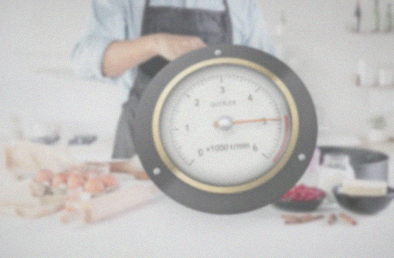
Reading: 5000 rpm
